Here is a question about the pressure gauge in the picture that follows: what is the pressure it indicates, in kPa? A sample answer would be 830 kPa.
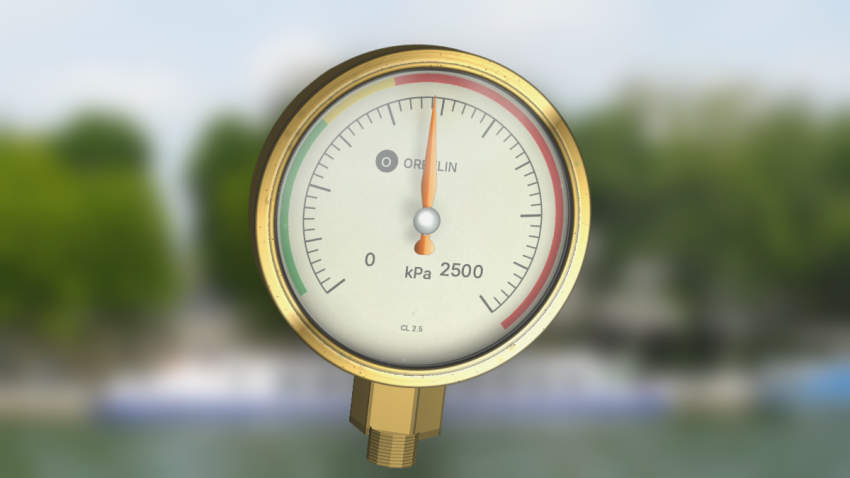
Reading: 1200 kPa
